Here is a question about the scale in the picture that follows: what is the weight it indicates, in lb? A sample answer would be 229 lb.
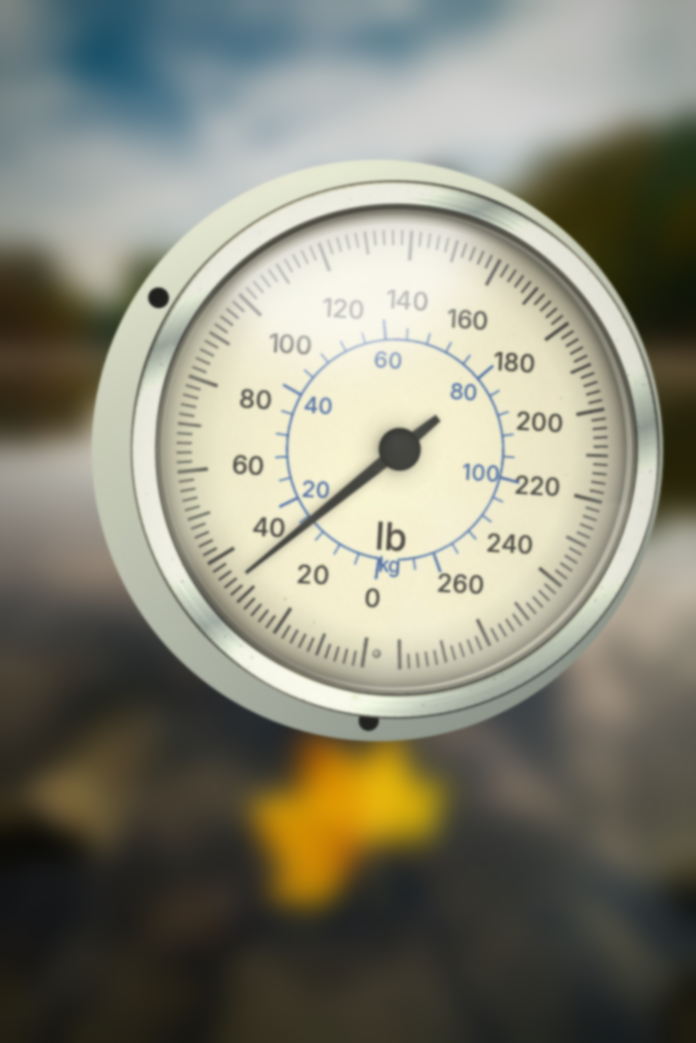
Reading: 34 lb
